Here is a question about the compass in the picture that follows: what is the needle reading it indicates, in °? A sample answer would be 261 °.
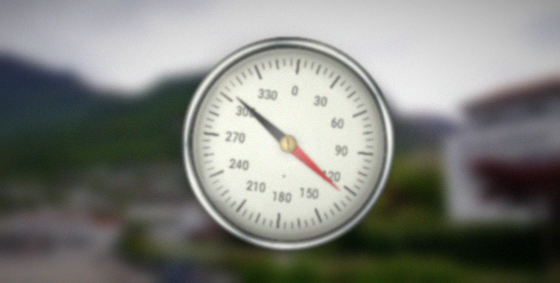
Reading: 125 °
